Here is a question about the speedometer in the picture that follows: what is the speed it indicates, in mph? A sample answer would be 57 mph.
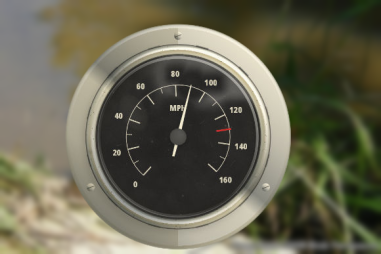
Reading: 90 mph
